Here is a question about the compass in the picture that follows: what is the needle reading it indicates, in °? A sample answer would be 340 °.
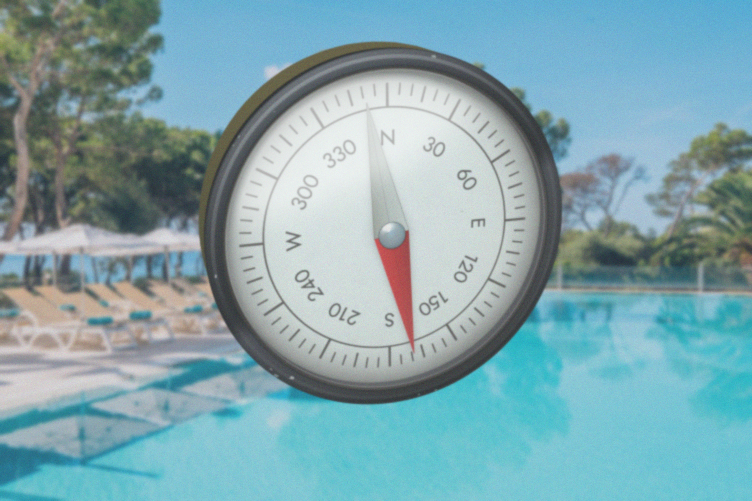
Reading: 170 °
